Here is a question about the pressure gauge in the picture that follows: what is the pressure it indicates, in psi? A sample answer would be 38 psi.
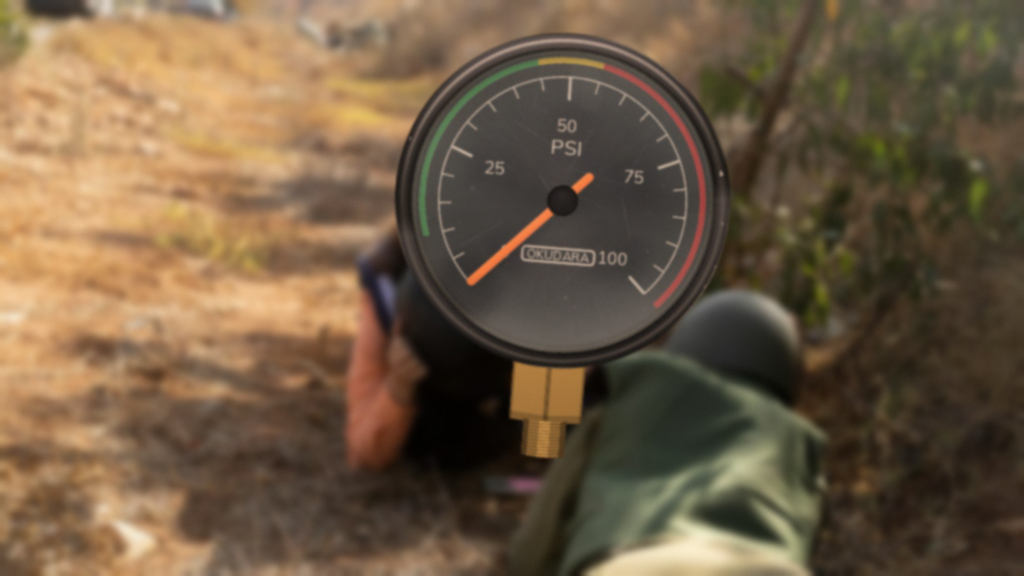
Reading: 0 psi
